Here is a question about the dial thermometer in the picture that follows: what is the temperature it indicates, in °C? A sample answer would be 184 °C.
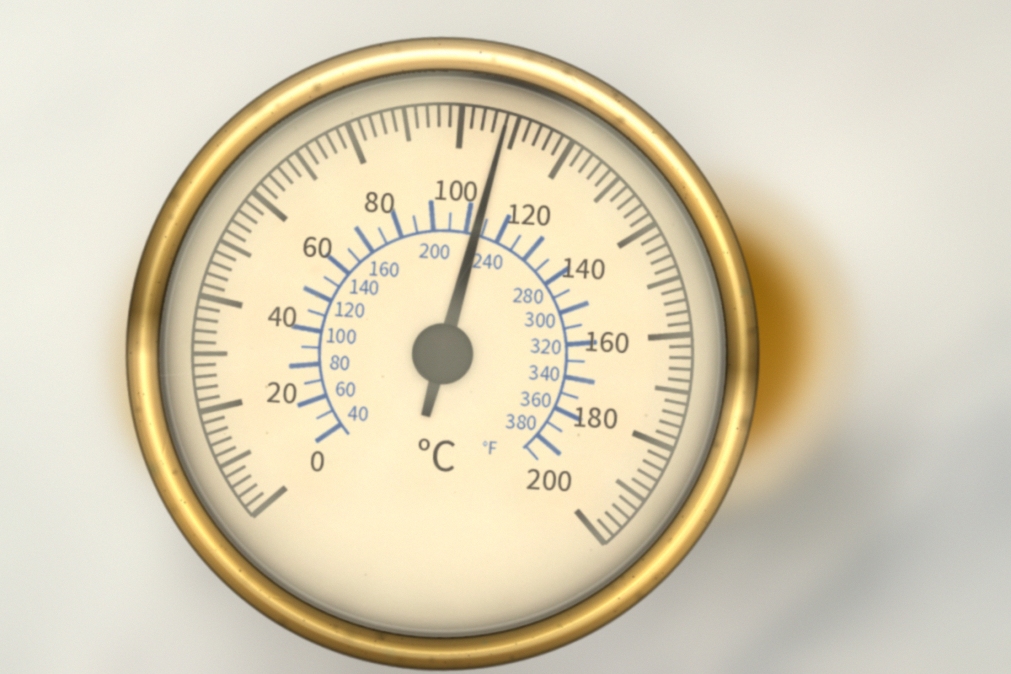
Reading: 108 °C
